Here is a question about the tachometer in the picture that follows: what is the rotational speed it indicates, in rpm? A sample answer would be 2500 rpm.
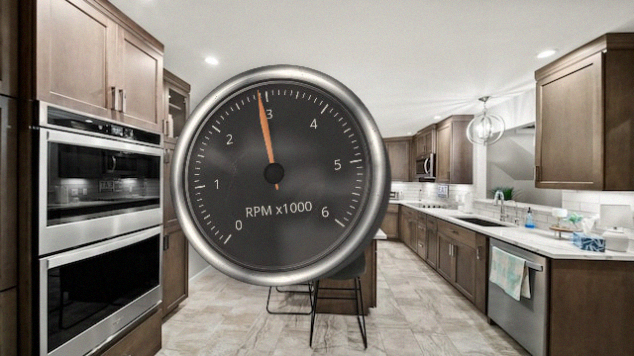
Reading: 2900 rpm
